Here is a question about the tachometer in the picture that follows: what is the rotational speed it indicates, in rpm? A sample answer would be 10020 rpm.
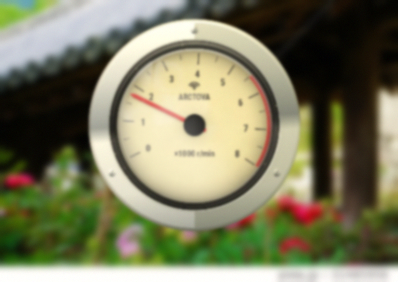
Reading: 1750 rpm
